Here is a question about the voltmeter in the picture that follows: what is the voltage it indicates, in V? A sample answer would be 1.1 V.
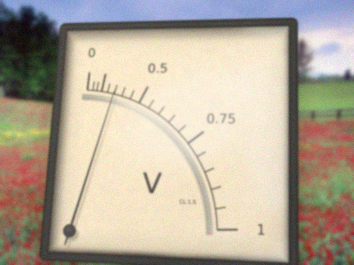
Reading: 0.35 V
